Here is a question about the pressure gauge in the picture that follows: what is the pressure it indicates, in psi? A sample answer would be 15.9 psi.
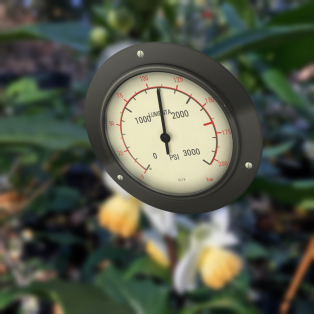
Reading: 1600 psi
